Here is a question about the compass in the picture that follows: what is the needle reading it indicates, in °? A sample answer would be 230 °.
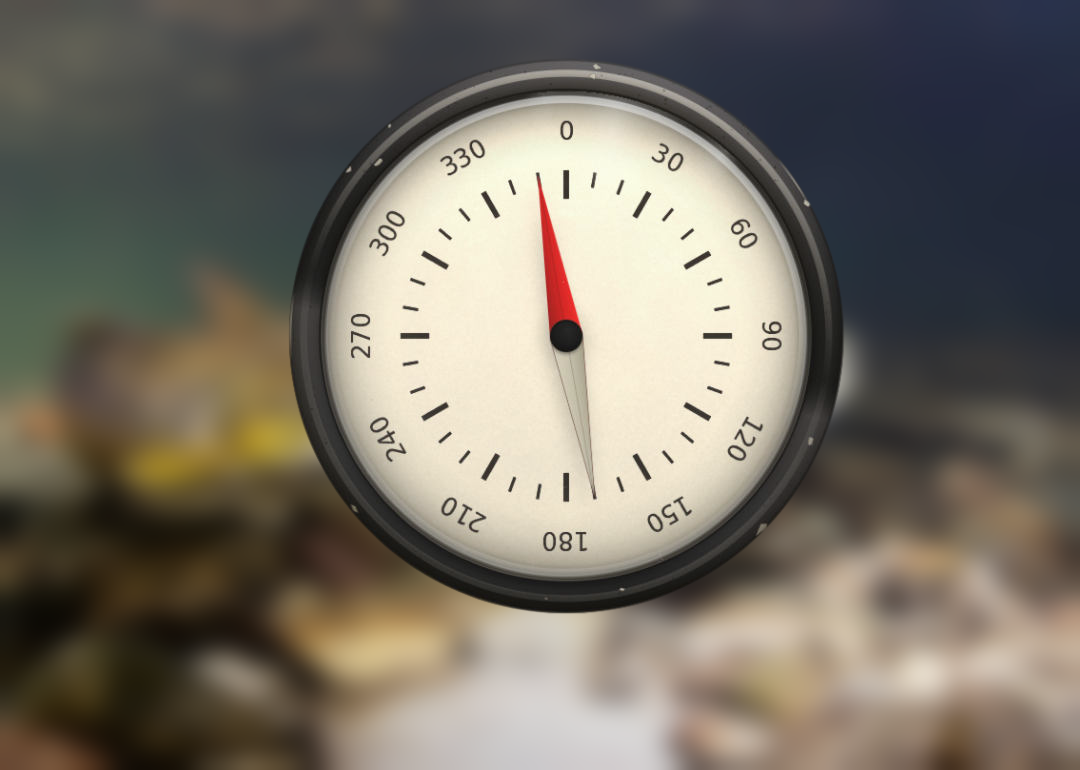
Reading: 350 °
